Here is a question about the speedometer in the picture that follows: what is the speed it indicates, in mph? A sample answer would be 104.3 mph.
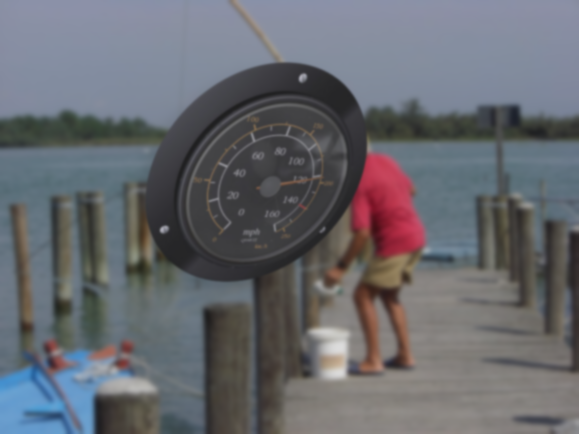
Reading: 120 mph
